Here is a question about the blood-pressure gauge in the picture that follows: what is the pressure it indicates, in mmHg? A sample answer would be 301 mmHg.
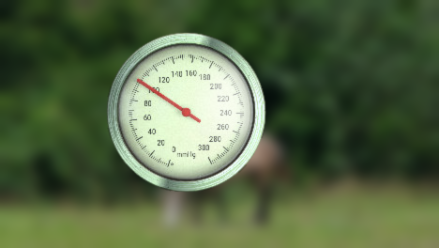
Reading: 100 mmHg
